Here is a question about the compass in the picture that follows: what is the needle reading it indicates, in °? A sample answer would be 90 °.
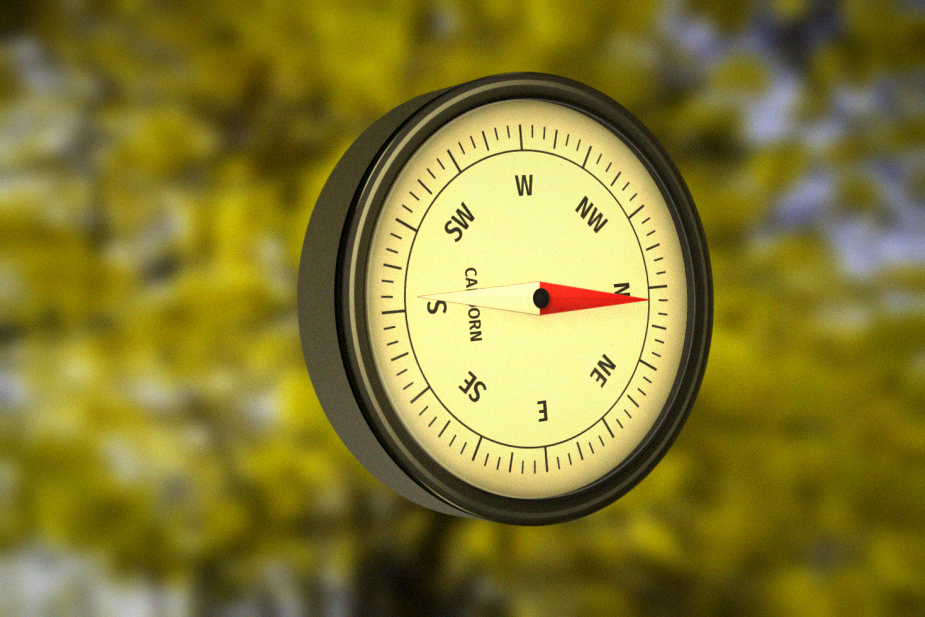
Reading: 5 °
